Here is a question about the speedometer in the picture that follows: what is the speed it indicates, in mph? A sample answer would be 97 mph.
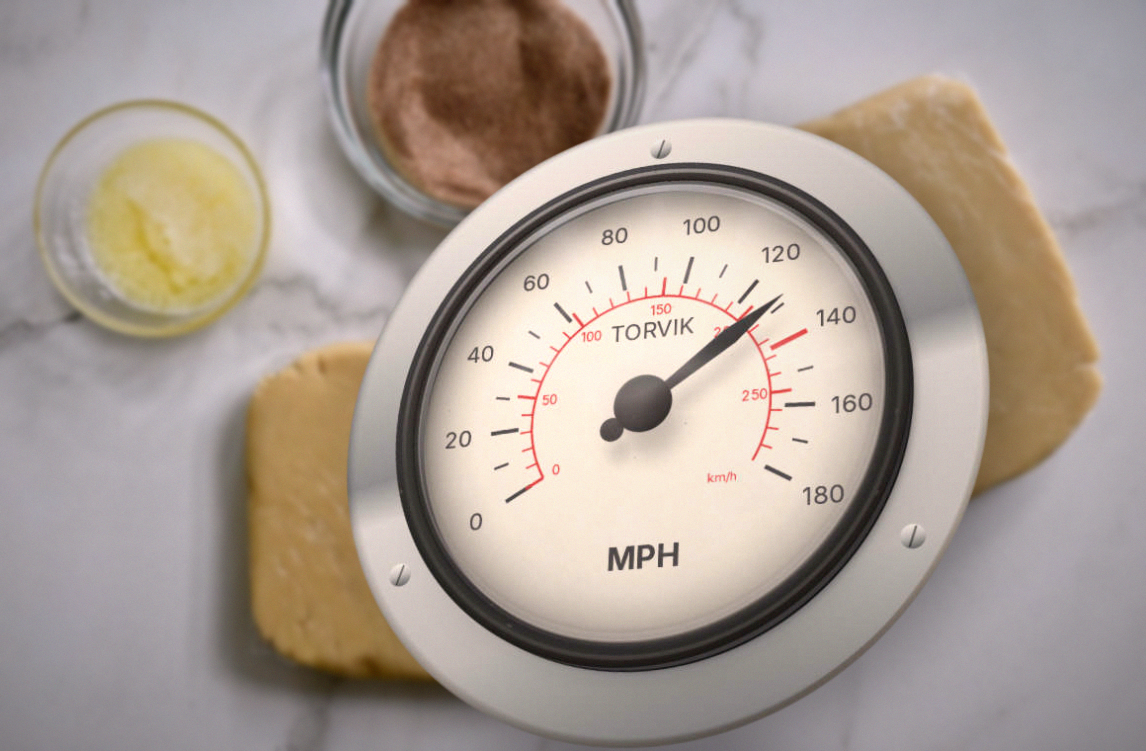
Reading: 130 mph
